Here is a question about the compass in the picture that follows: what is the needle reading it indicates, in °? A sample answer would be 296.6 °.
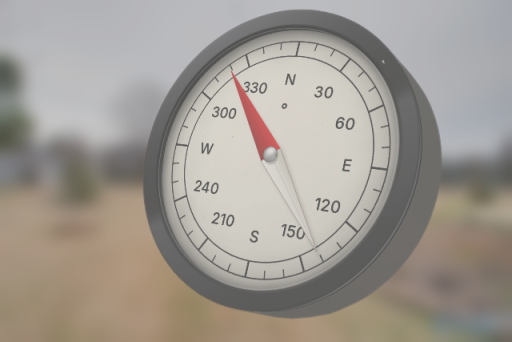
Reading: 320 °
